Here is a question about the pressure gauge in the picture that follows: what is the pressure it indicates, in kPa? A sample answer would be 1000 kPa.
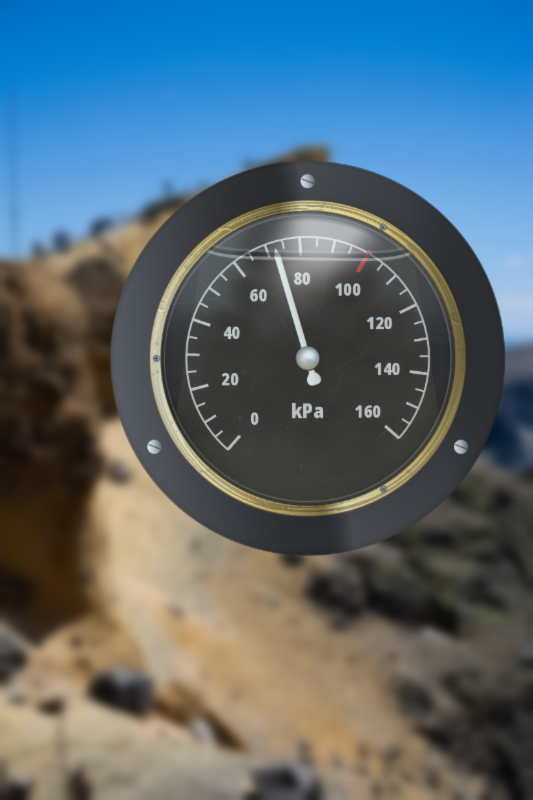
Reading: 72.5 kPa
